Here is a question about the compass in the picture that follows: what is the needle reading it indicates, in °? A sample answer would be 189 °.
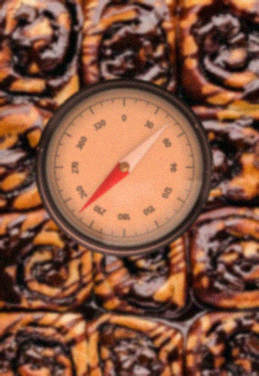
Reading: 225 °
